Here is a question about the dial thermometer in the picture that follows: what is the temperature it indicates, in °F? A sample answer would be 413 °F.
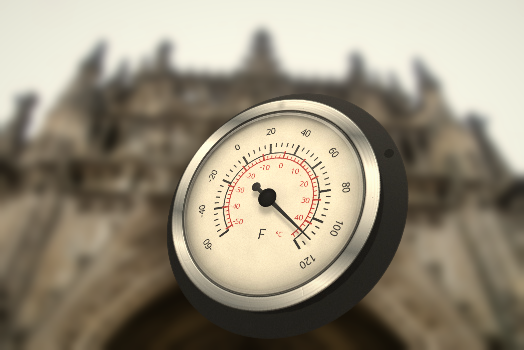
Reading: 112 °F
